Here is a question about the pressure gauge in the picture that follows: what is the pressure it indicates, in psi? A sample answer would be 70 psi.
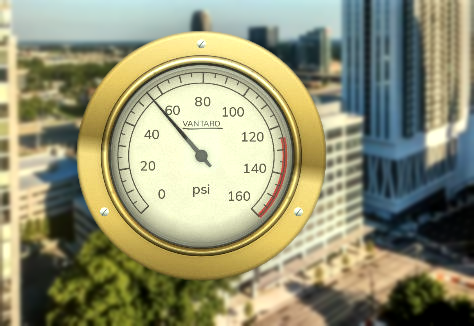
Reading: 55 psi
